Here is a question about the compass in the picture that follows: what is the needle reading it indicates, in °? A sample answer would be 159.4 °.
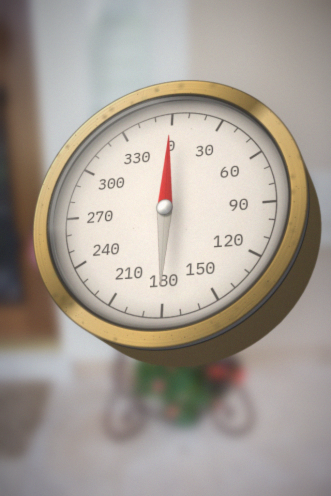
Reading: 0 °
